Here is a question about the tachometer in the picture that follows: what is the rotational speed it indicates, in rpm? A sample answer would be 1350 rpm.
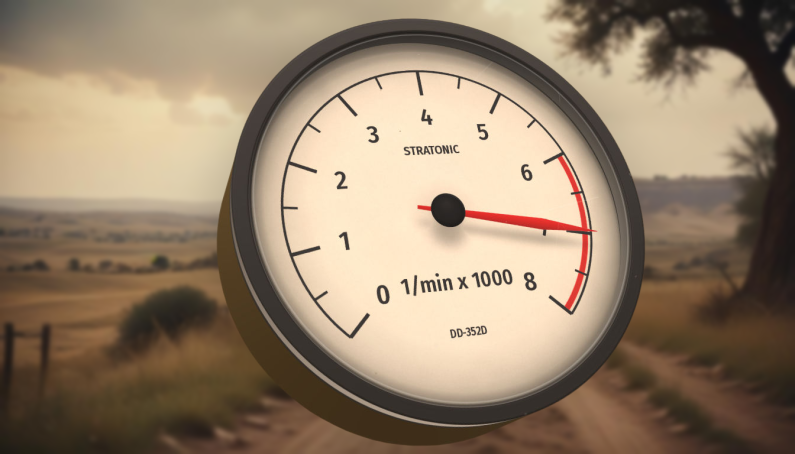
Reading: 7000 rpm
